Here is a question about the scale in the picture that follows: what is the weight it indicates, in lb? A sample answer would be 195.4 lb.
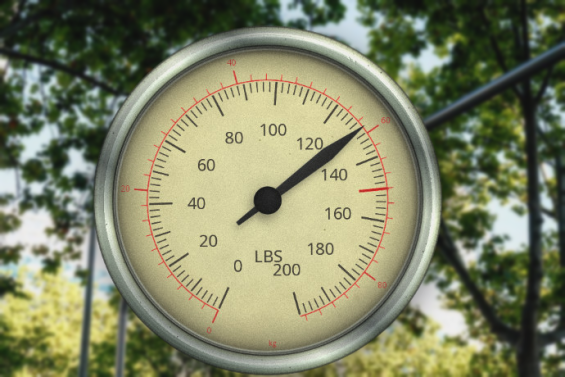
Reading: 130 lb
